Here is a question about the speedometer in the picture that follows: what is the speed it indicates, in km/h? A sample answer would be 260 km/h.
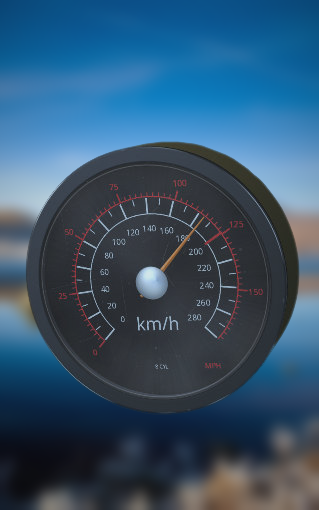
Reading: 185 km/h
